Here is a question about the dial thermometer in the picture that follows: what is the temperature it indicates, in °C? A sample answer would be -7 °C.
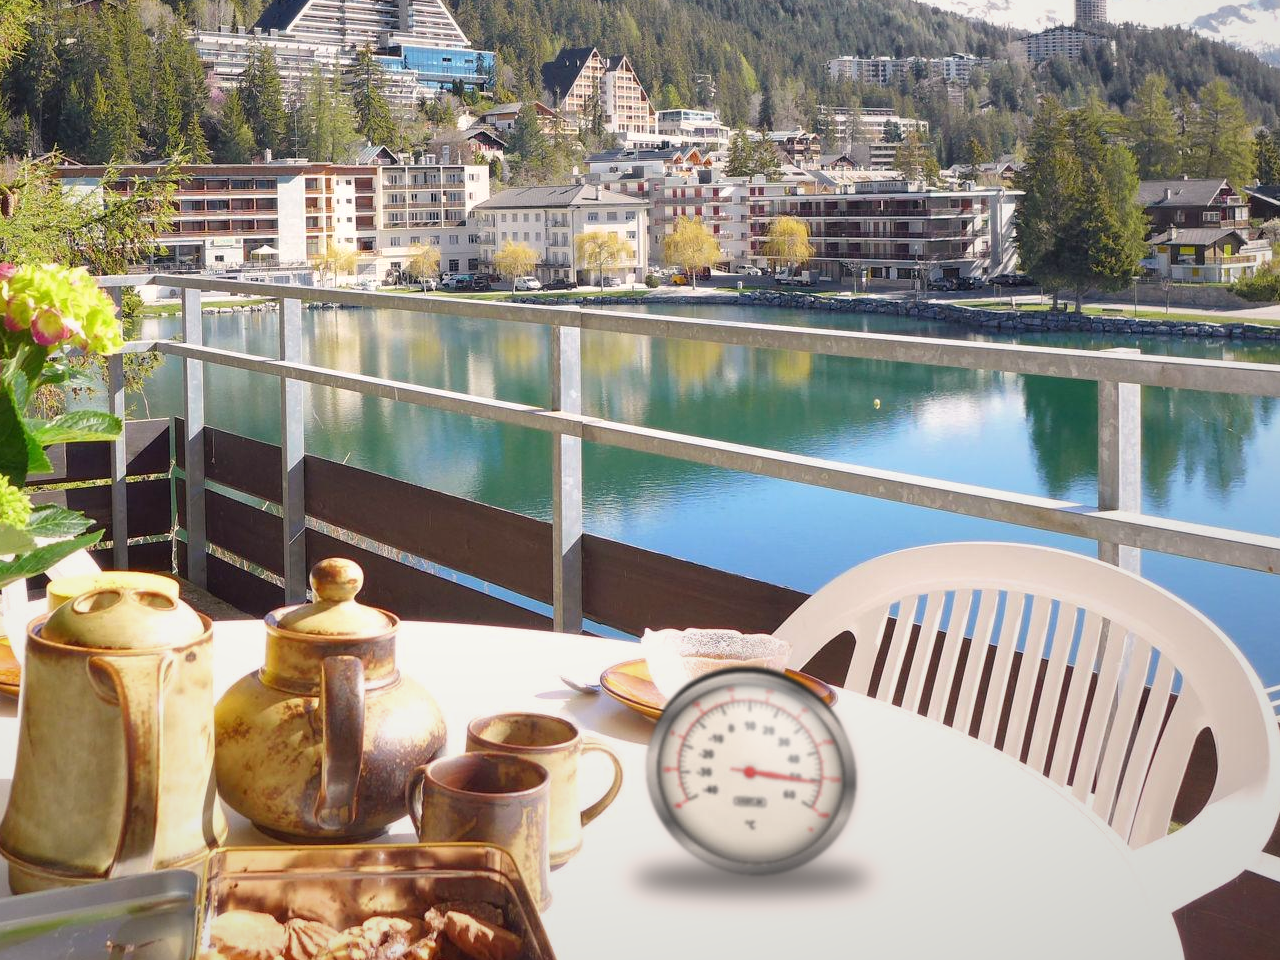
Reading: 50 °C
